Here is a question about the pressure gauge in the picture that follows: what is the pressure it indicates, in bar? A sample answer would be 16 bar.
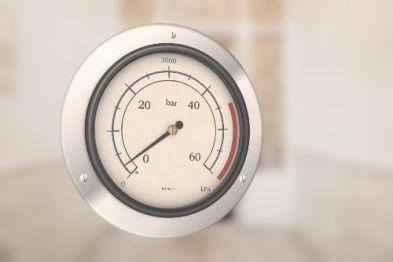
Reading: 2.5 bar
